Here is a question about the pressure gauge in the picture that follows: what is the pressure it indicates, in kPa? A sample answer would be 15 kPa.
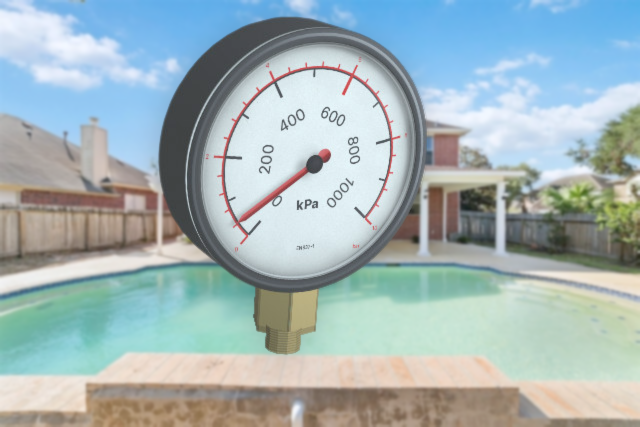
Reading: 50 kPa
